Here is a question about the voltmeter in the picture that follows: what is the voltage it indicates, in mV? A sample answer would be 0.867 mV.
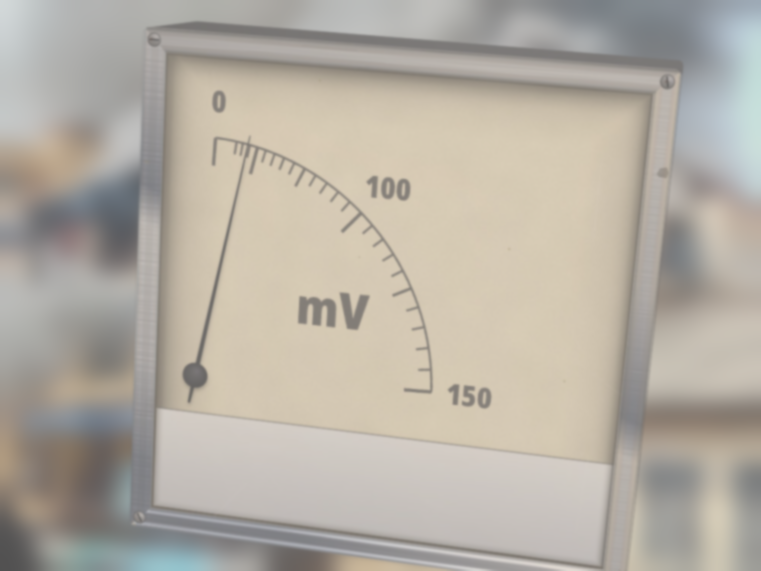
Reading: 45 mV
